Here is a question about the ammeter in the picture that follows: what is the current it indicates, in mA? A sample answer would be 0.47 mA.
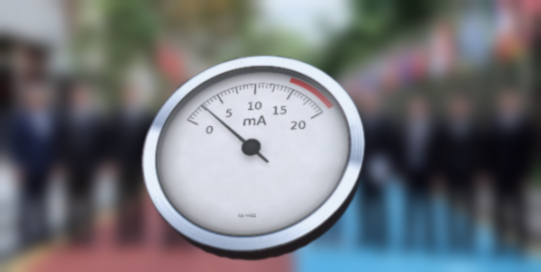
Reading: 2.5 mA
